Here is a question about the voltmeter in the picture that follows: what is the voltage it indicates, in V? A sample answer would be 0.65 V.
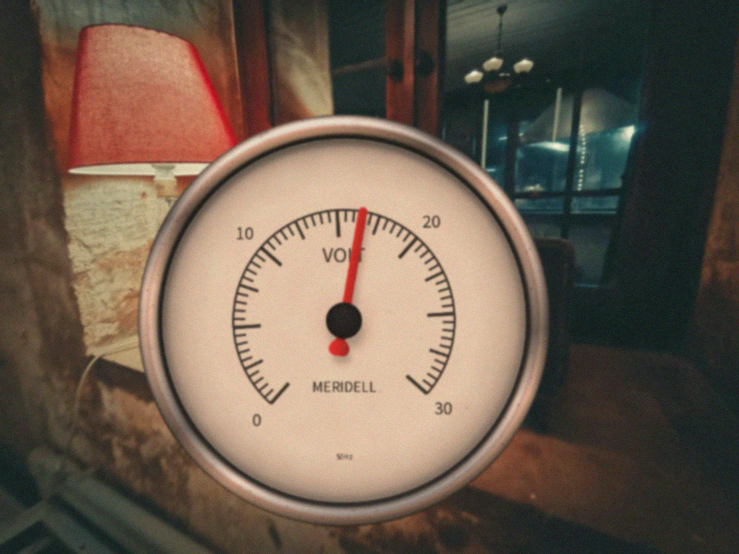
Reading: 16.5 V
